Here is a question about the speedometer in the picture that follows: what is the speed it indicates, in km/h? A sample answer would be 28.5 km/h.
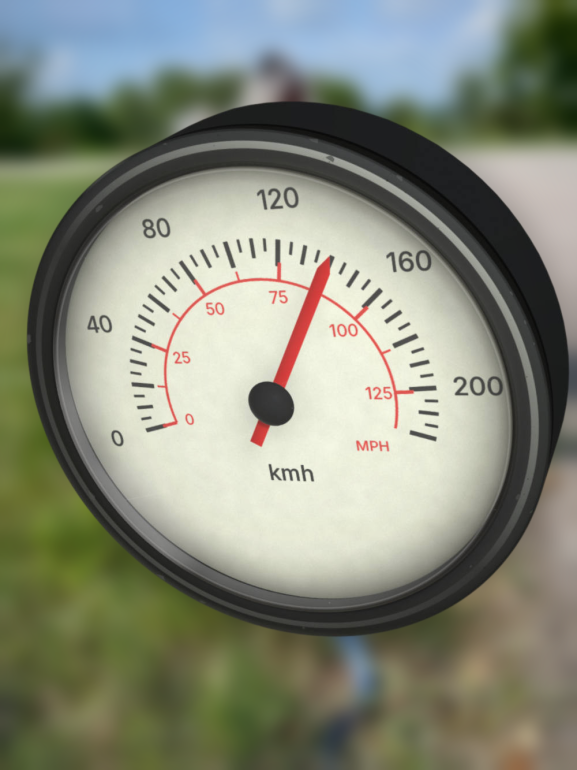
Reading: 140 km/h
